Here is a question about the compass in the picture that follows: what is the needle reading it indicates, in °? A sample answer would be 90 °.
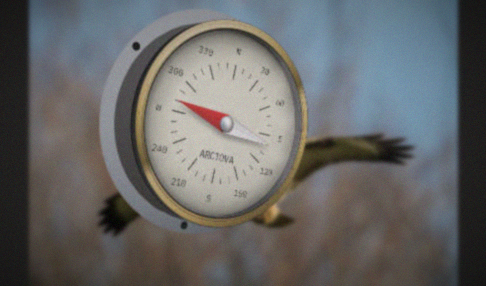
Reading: 280 °
